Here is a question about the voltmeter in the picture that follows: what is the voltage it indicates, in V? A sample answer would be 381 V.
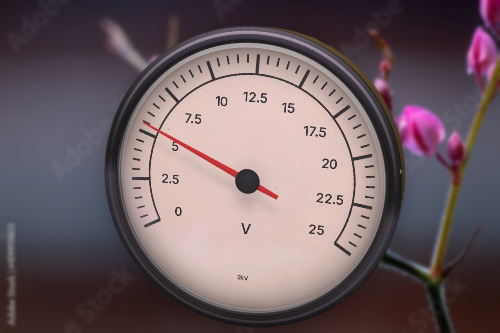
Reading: 5.5 V
